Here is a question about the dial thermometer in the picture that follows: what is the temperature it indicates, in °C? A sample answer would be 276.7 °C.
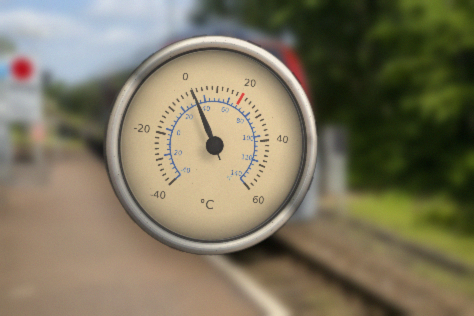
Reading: 0 °C
